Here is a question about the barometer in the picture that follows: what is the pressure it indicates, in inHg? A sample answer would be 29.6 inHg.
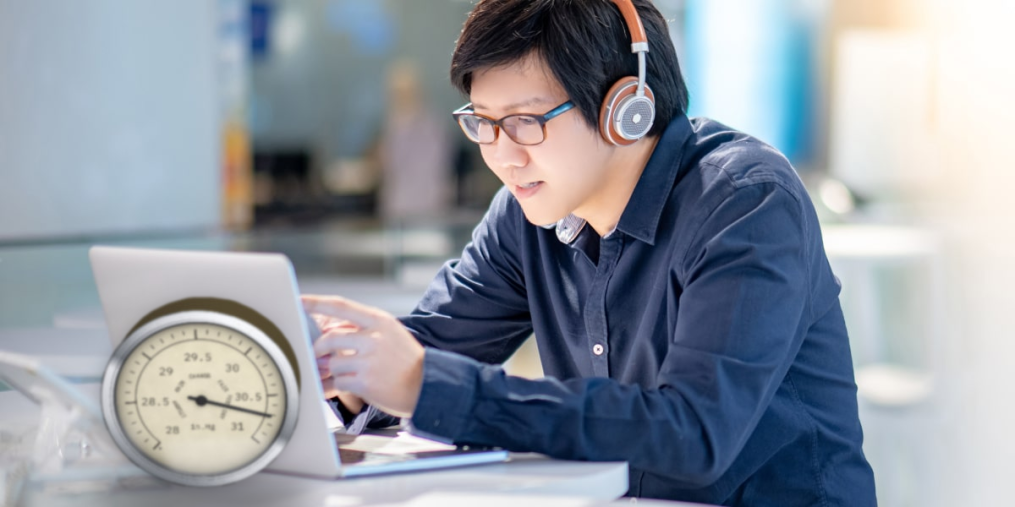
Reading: 30.7 inHg
